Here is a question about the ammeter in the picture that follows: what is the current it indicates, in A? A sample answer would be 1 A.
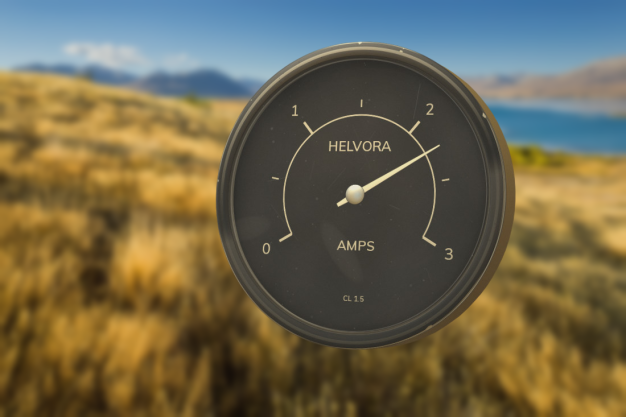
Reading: 2.25 A
